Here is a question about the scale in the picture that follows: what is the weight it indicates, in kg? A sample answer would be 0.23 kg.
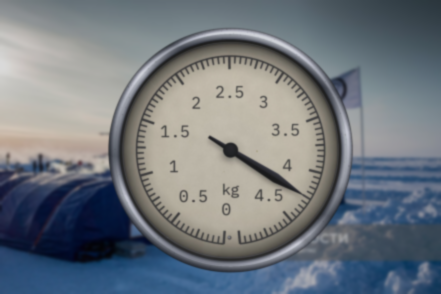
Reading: 4.25 kg
